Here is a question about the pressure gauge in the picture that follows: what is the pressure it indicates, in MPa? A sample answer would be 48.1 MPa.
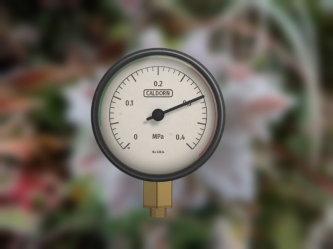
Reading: 0.3 MPa
